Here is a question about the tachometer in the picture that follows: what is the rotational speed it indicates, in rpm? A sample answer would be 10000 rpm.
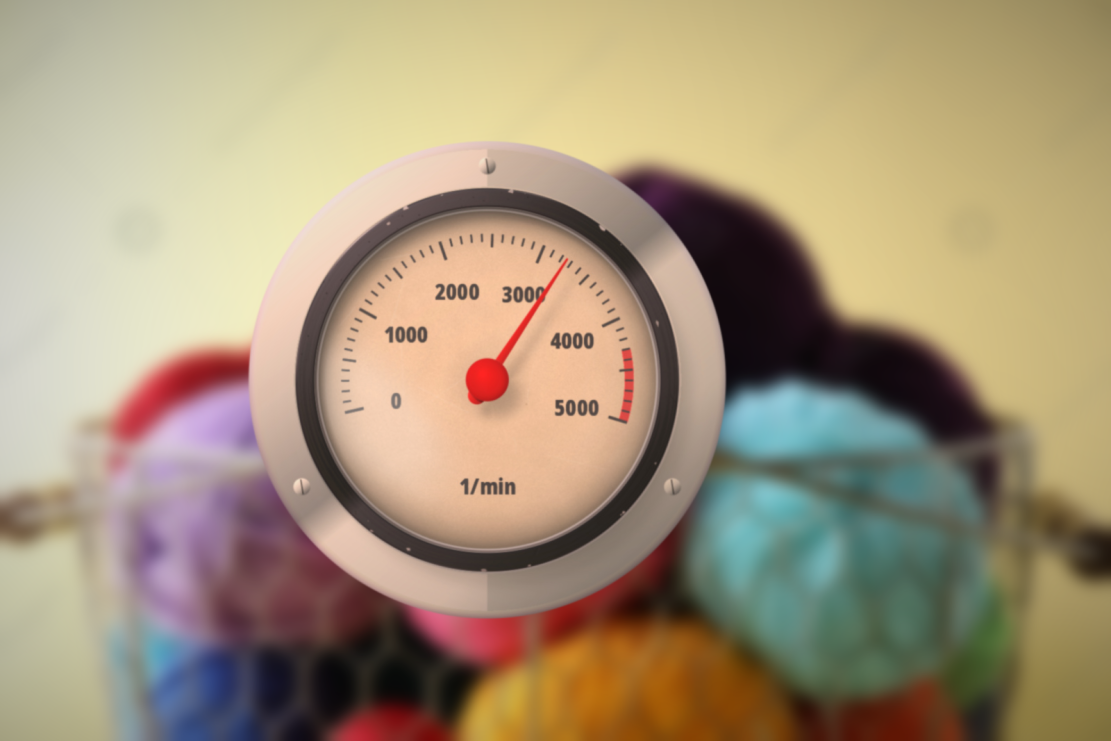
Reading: 3250 rpm
